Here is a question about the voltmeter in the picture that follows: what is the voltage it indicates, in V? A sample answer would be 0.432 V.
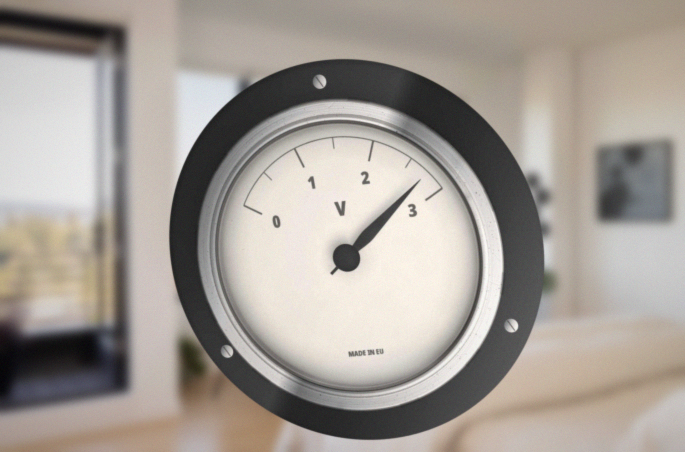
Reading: 2.75 V
